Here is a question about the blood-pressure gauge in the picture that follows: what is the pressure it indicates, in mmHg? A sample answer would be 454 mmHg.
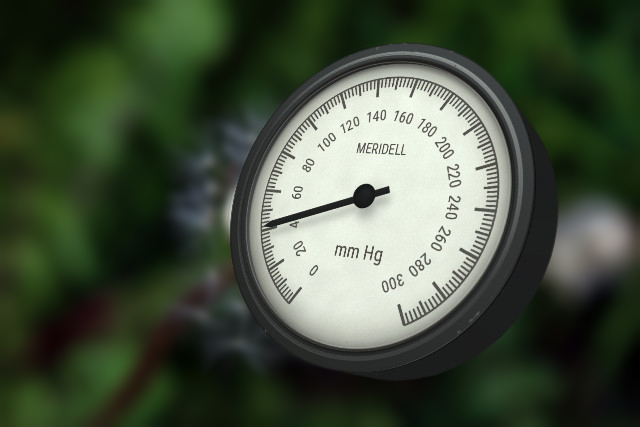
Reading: 40 mmHg
